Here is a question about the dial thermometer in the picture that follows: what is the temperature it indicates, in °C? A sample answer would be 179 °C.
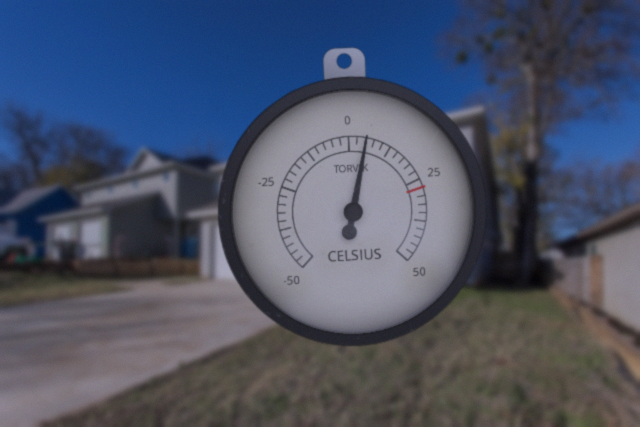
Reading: 5 °C
